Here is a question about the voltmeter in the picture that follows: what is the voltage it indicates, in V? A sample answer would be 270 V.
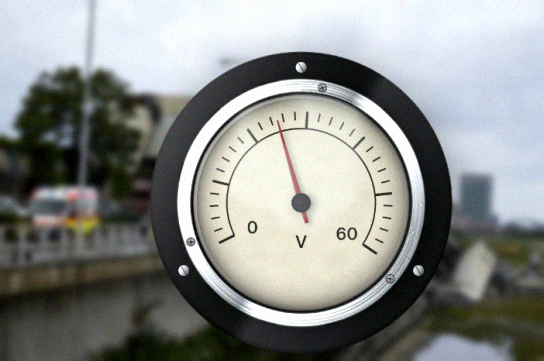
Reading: 25 V
